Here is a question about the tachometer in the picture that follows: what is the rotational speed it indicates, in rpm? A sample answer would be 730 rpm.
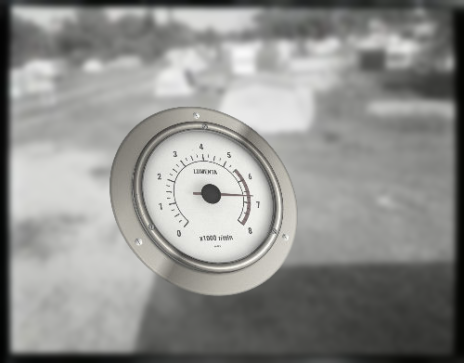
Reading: 6750 rpm
